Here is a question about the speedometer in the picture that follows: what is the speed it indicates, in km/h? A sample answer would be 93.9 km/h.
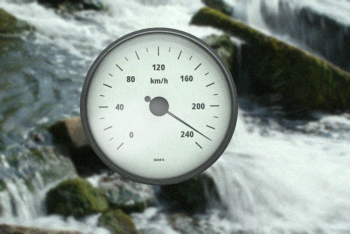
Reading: 230 km/h
